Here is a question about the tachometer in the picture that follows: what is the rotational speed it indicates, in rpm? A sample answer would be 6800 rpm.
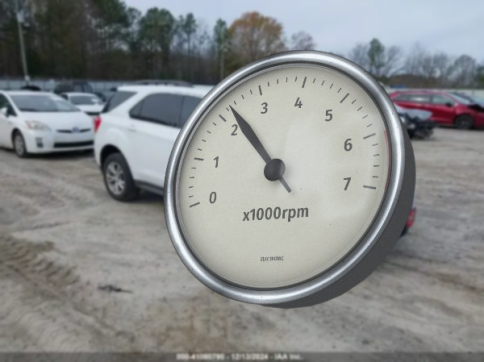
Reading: 2300 rpm
